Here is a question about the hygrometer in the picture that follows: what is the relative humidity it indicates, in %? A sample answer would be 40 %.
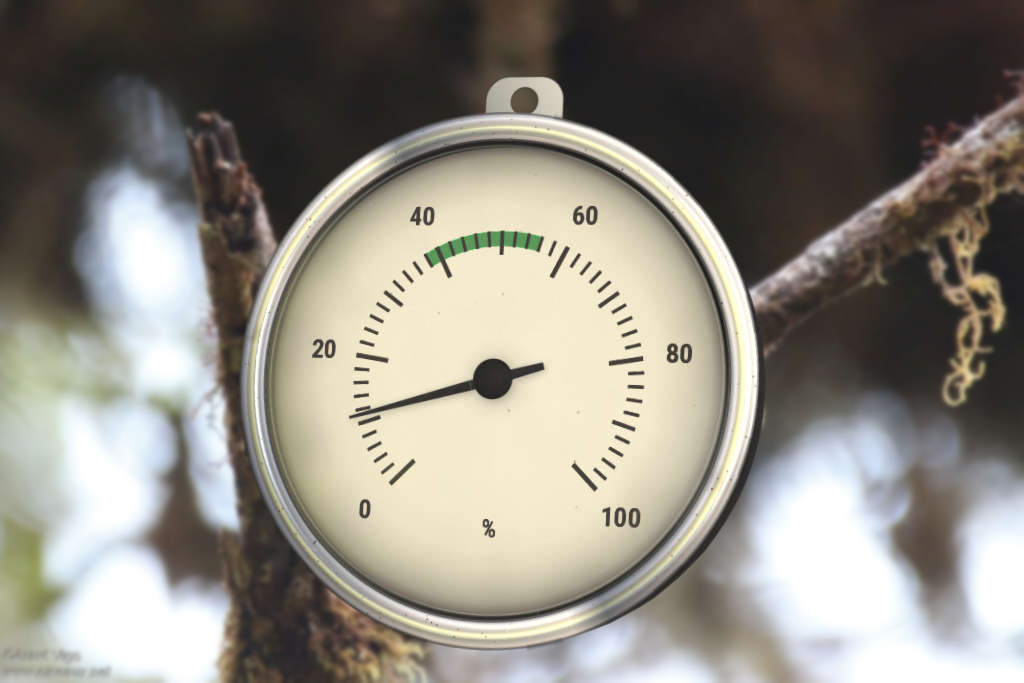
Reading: 11 %
